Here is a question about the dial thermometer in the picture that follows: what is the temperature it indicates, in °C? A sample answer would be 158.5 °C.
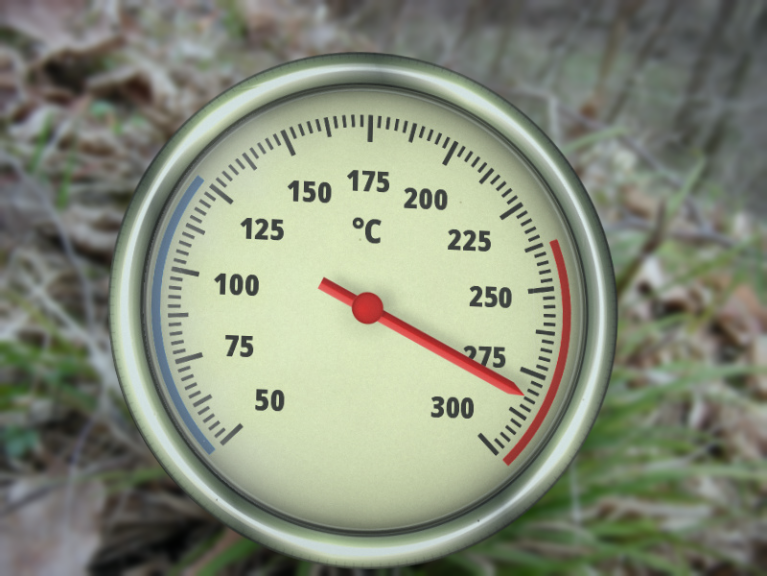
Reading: 282.5 °C
